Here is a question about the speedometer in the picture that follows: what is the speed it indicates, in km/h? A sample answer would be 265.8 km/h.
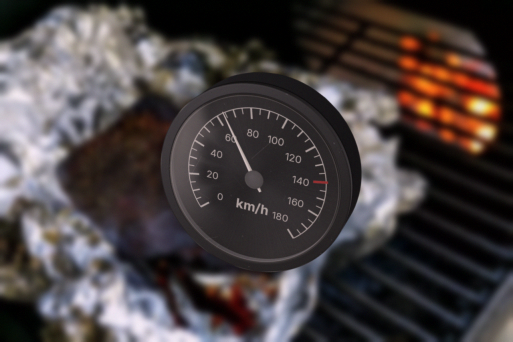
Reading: 65 km/h
